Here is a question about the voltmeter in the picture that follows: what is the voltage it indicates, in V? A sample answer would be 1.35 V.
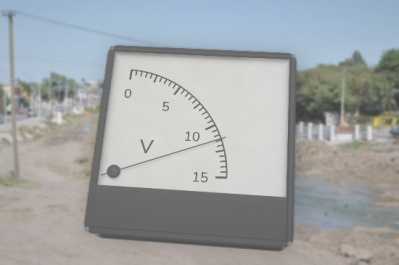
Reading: 11.5 V
